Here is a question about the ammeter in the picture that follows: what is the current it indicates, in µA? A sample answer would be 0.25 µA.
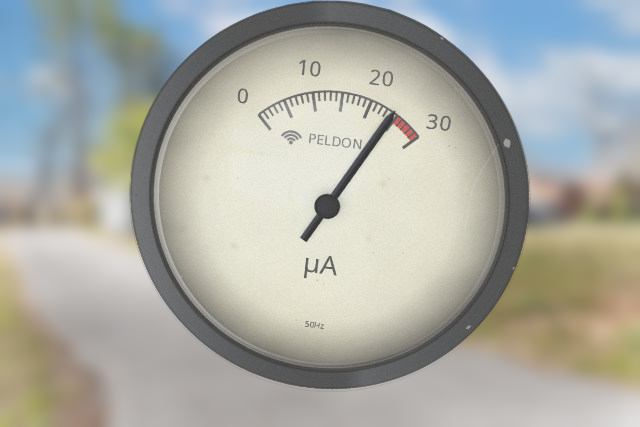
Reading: 24 µA
